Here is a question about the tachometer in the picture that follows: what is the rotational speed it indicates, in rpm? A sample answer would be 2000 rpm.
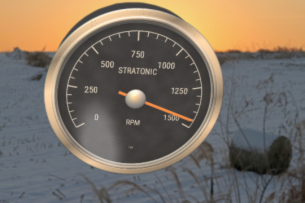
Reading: 1450 rpm
